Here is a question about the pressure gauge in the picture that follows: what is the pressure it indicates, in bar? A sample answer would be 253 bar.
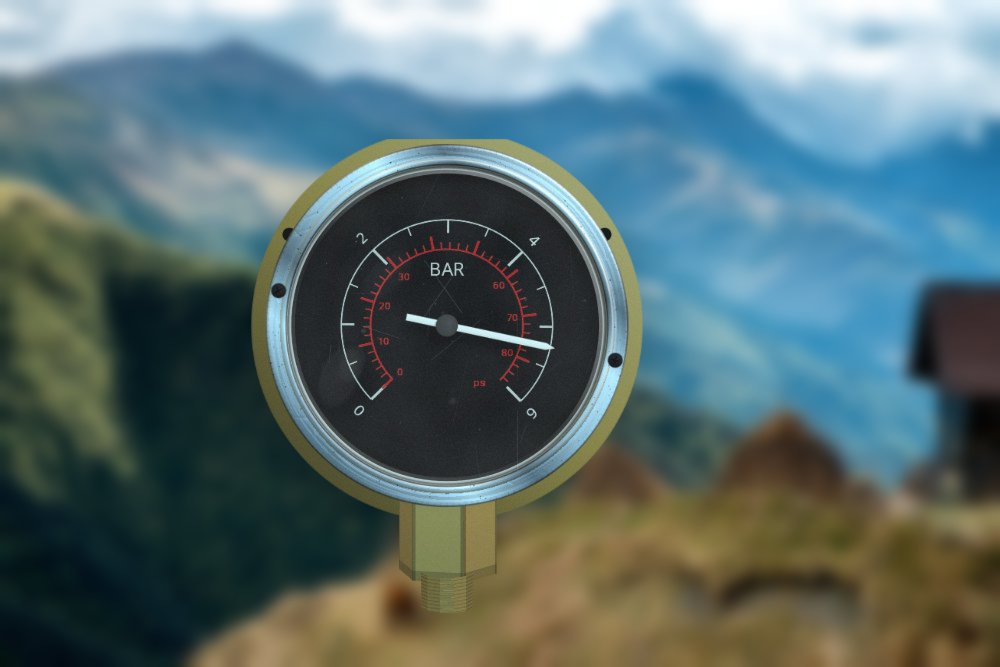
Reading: 5.25 bar
